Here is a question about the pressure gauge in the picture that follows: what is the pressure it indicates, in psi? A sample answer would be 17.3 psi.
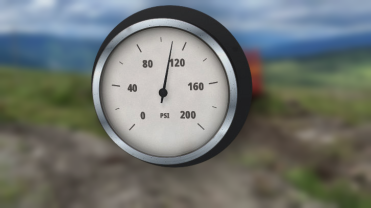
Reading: 110 psi
